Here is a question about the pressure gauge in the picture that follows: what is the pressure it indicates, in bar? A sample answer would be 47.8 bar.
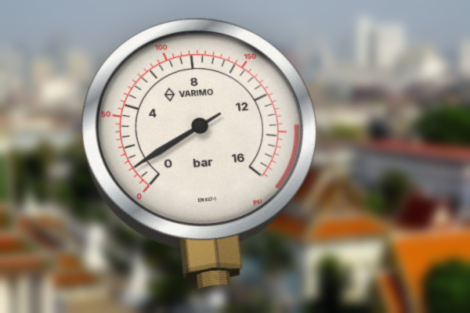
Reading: 1 bar
